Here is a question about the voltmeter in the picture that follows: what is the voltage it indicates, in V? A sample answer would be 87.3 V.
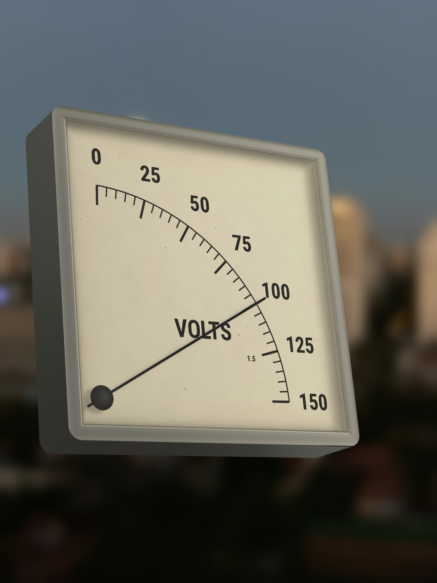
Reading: 100 V
